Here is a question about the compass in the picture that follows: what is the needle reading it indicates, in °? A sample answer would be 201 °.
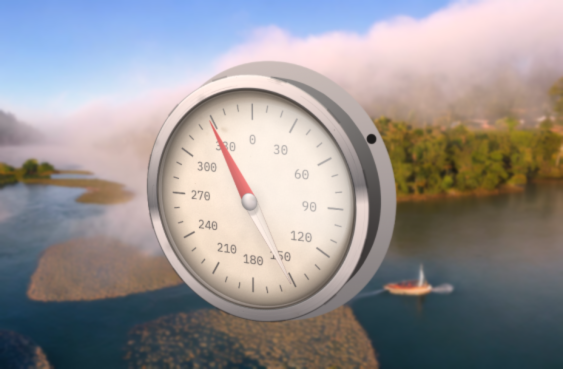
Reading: 330 °
